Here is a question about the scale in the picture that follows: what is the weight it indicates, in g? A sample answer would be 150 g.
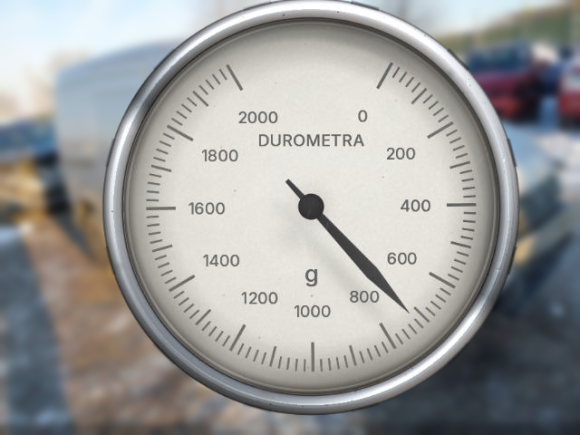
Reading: 720 g
